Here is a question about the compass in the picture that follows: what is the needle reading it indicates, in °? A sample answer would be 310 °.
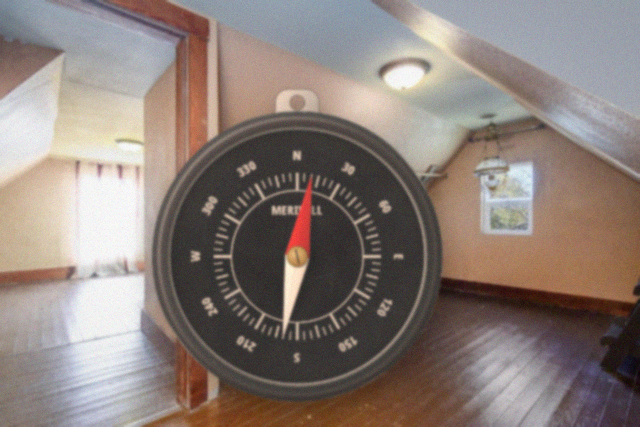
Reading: 10 °
